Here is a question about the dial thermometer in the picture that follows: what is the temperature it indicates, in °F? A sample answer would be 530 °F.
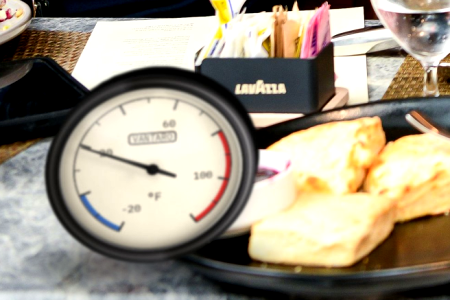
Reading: 20 °F
